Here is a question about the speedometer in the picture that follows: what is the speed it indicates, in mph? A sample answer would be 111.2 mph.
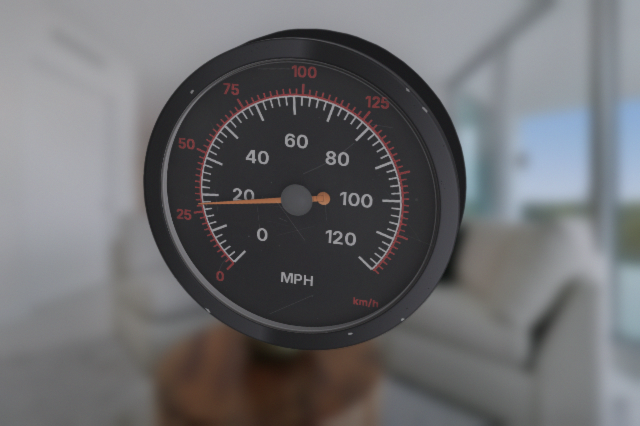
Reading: 18 mph
